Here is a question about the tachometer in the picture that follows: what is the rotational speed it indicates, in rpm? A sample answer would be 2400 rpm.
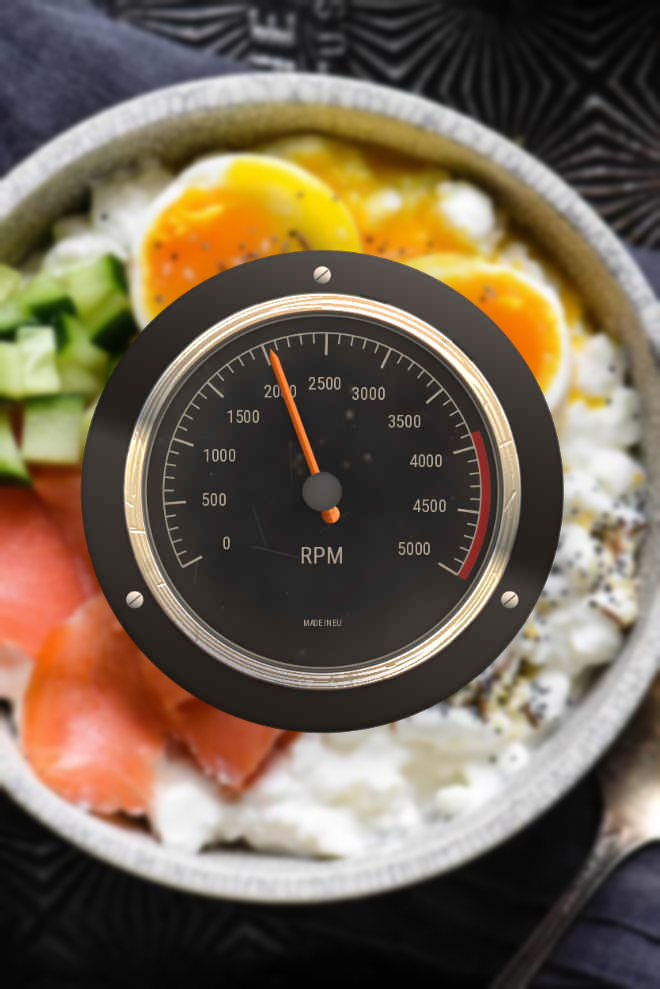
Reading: 2050 rpm
